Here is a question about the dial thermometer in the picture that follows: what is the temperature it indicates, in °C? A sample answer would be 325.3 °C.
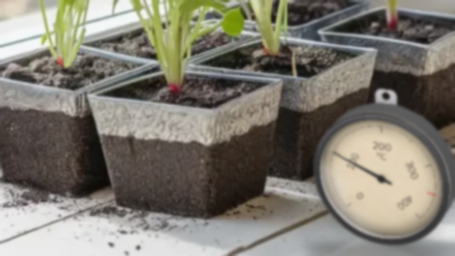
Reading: 100 °C
